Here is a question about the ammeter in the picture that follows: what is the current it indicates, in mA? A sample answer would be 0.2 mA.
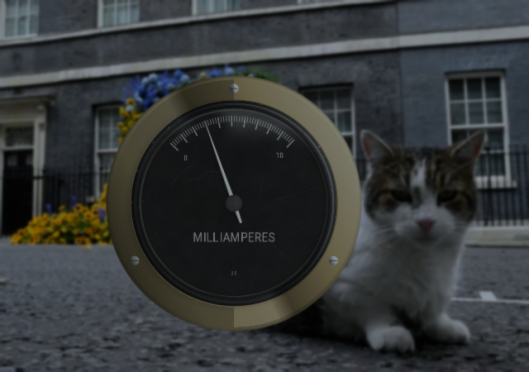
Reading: 3 mA
